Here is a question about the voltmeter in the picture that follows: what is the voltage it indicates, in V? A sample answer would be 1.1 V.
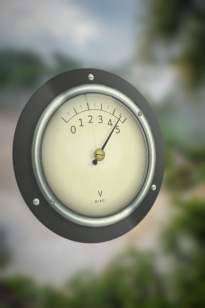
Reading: 4.5 V
